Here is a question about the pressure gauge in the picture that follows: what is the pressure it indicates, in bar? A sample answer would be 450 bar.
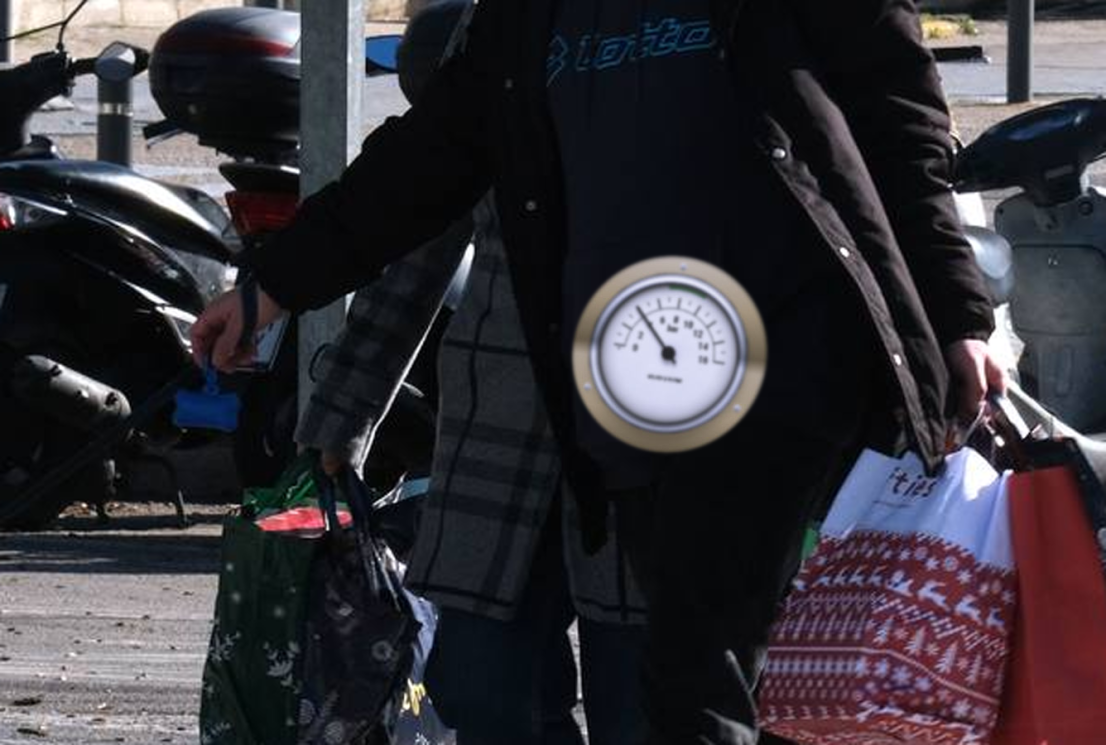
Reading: 4 bar
